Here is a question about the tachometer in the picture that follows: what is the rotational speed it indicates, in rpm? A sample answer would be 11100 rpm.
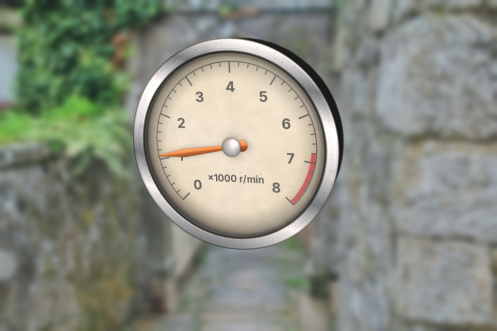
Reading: 1100 rpm
